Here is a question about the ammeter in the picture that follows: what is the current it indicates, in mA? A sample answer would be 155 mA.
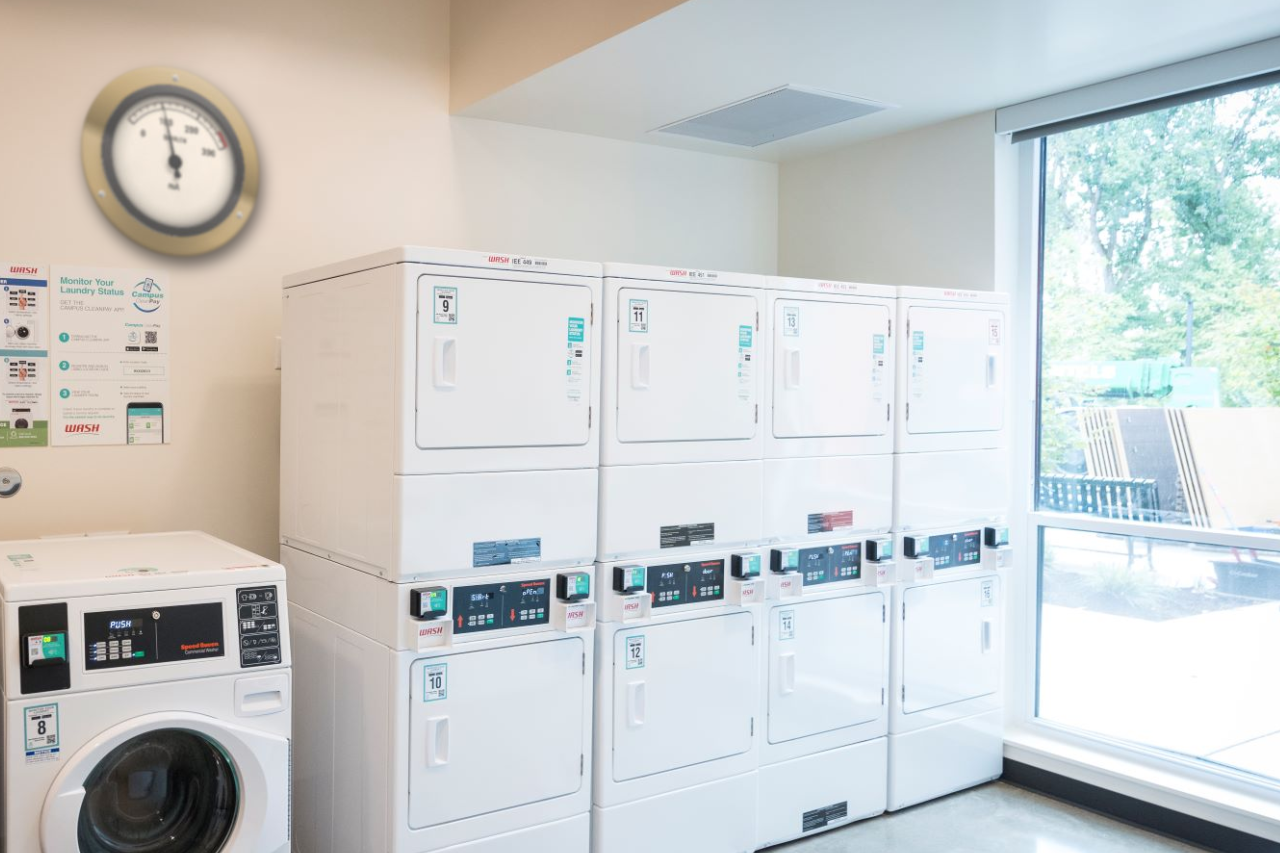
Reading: 100 mA
